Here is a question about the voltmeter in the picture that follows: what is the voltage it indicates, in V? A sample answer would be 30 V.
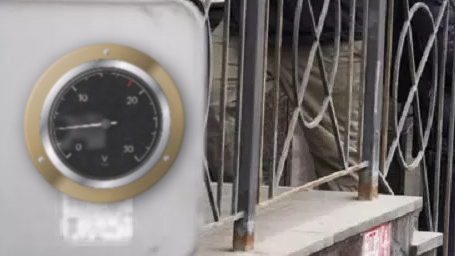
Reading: 4 V
